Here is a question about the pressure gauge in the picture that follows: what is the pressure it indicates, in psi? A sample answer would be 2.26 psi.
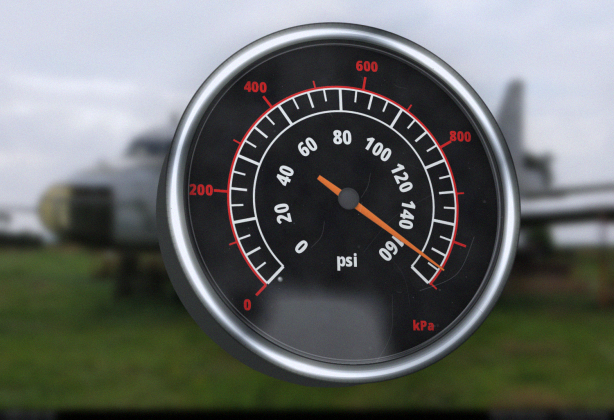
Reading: 155 psi
